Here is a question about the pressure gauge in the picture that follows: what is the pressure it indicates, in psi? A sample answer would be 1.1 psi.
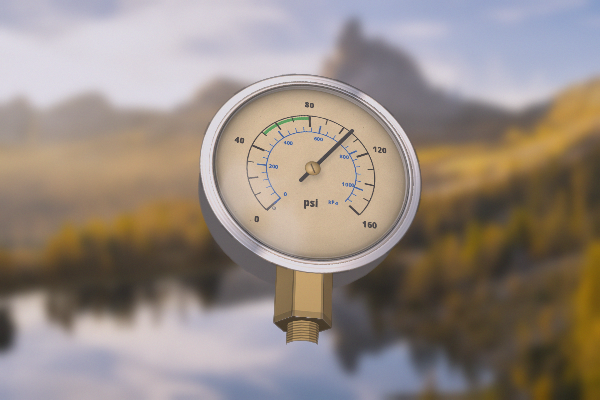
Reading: 105 psi
